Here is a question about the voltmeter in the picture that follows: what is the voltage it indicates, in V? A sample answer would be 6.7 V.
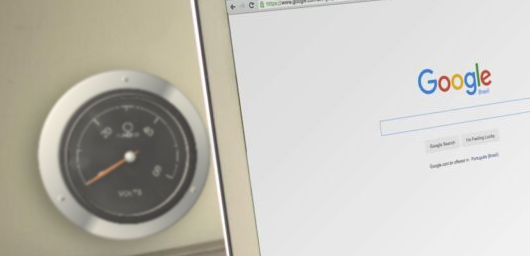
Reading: 0 V
